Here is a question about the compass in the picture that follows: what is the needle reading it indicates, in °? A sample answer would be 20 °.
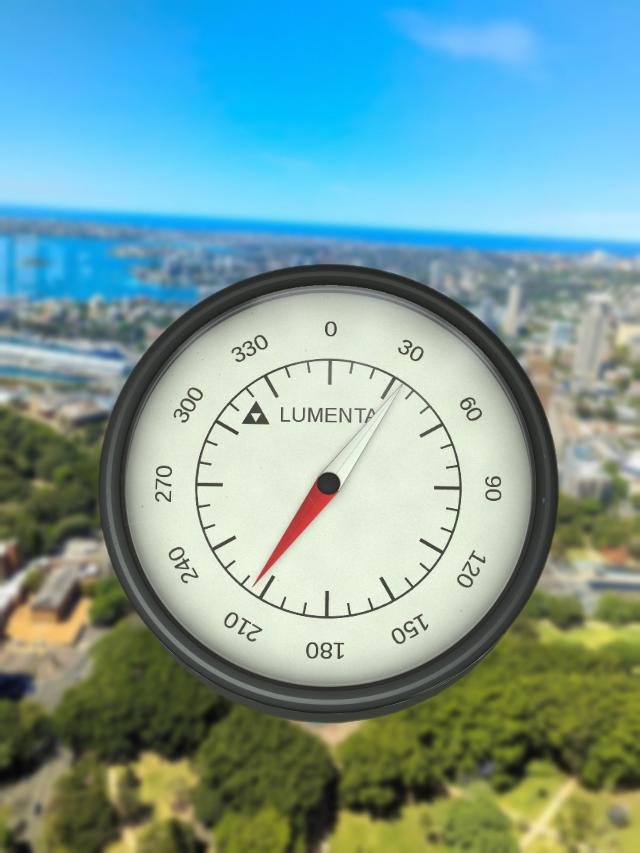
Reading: 215 °
